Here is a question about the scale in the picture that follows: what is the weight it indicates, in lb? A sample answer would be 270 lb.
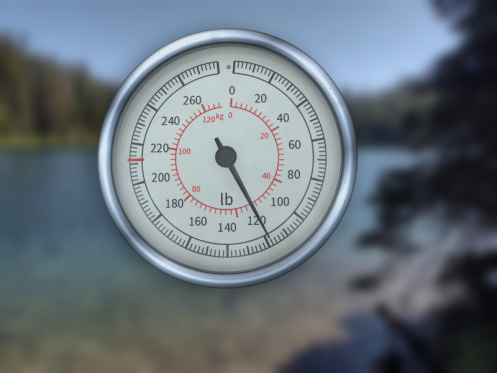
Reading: 118 lb
